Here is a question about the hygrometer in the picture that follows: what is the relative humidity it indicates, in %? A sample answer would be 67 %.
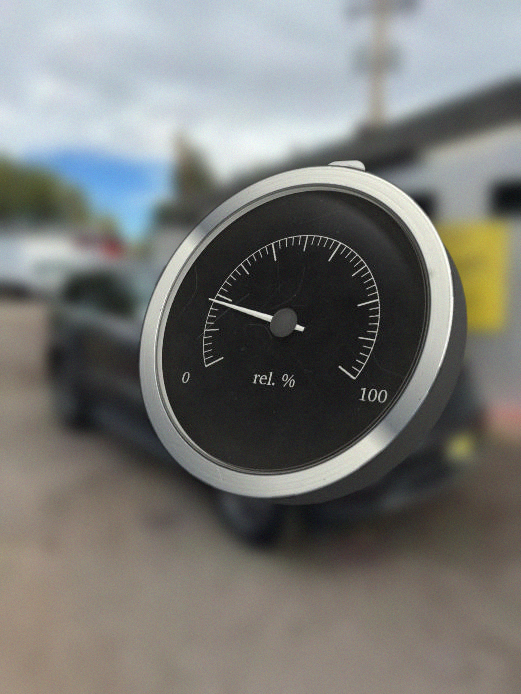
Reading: 18 %
